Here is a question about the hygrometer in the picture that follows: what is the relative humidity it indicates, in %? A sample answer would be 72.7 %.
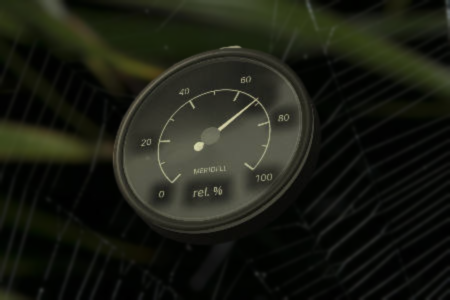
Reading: 70 %
